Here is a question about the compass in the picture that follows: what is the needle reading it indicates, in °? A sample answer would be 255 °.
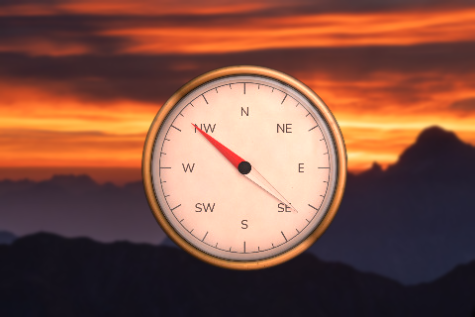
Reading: 310 °
